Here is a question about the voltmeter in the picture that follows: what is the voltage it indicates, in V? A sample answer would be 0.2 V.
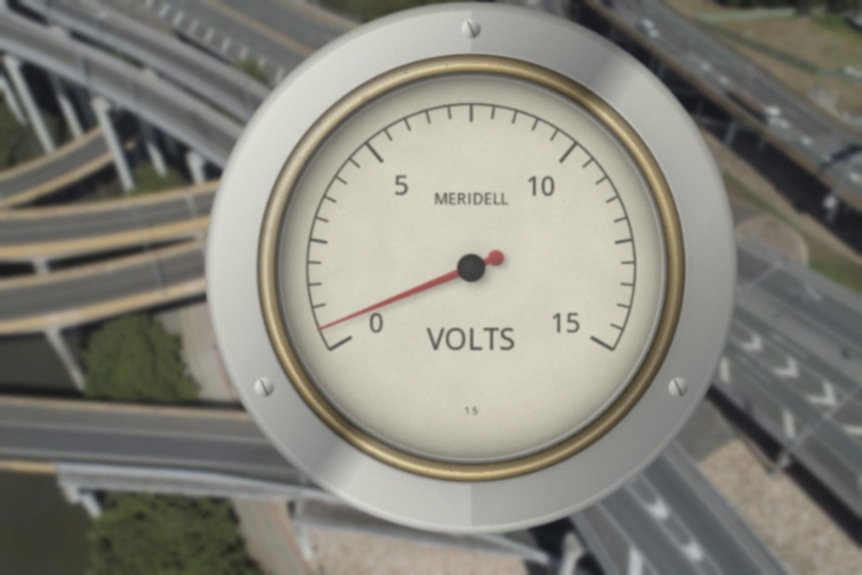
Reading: 0.5 V
